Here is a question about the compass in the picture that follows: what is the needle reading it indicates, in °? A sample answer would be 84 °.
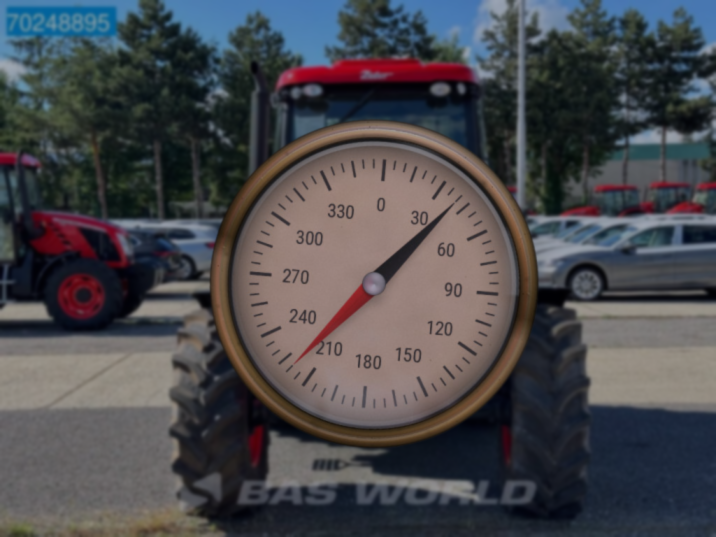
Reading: 220 °
